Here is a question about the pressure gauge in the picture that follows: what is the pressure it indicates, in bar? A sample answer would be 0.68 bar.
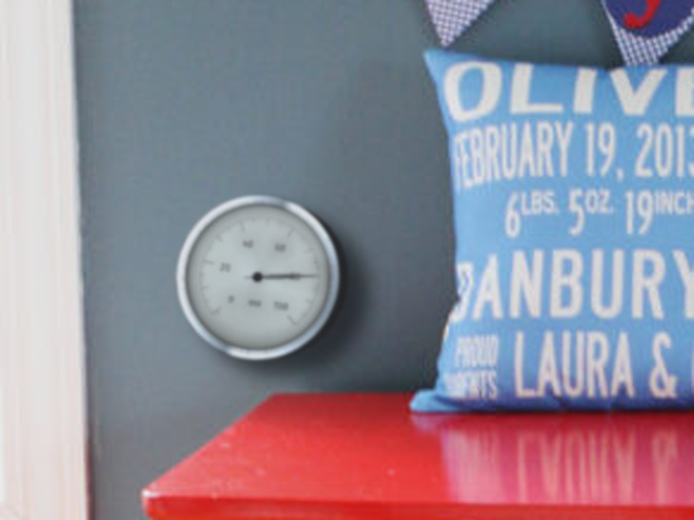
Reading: 80 bar
